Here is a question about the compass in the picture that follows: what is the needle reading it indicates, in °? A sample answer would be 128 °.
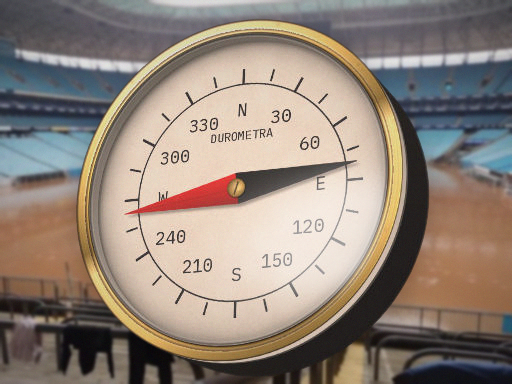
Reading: 262.5 °
